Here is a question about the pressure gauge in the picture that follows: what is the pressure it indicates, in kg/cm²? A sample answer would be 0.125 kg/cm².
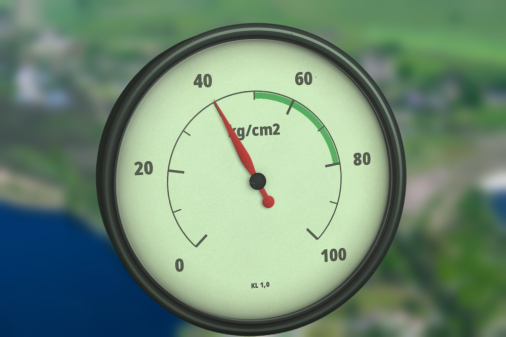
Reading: 40 kg/cm²
